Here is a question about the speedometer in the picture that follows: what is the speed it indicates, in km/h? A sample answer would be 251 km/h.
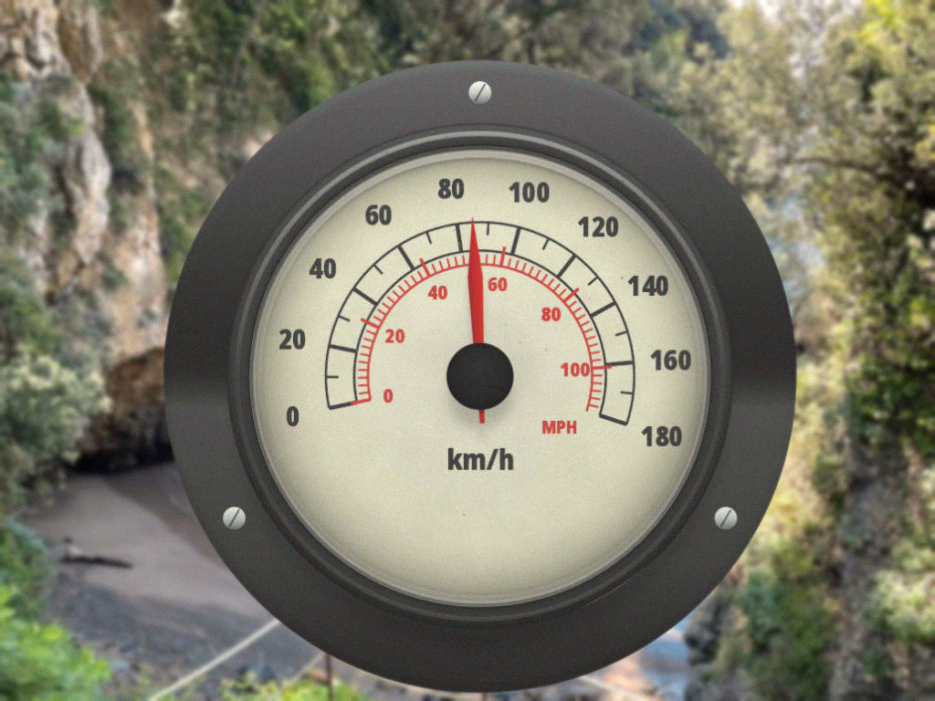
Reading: 85 km/h
